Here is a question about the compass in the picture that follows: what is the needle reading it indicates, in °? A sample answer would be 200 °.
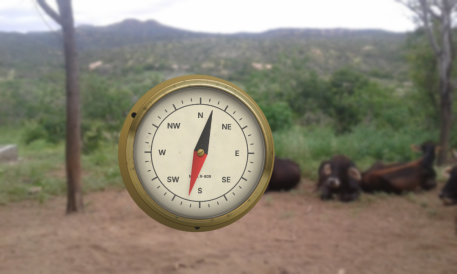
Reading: 195 °
